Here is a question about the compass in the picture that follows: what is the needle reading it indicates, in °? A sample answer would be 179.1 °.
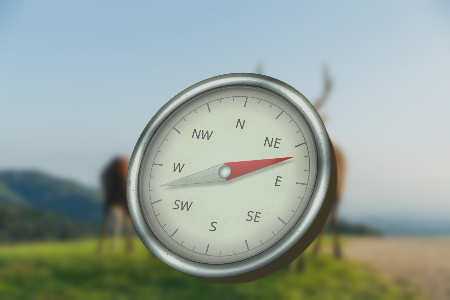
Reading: 70 °
